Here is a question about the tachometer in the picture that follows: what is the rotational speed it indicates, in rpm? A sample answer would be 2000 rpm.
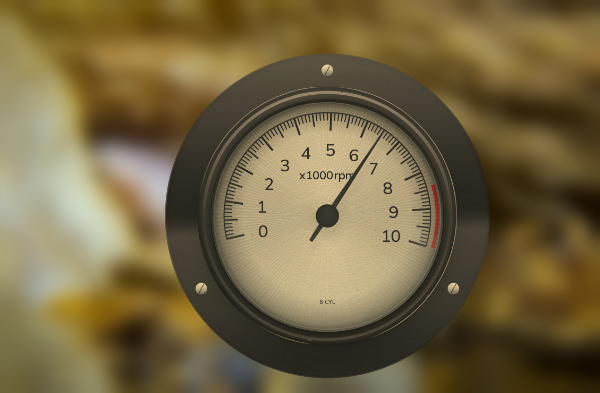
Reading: 6500 rpm
